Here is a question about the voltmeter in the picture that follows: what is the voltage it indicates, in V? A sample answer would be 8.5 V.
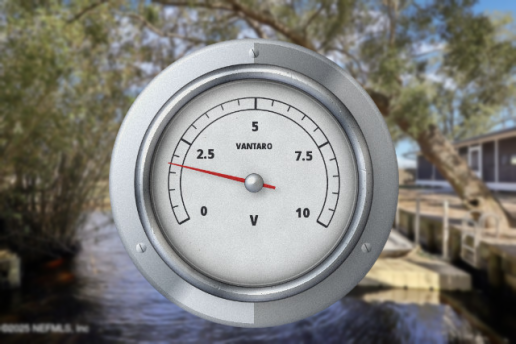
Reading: 1.75 V
